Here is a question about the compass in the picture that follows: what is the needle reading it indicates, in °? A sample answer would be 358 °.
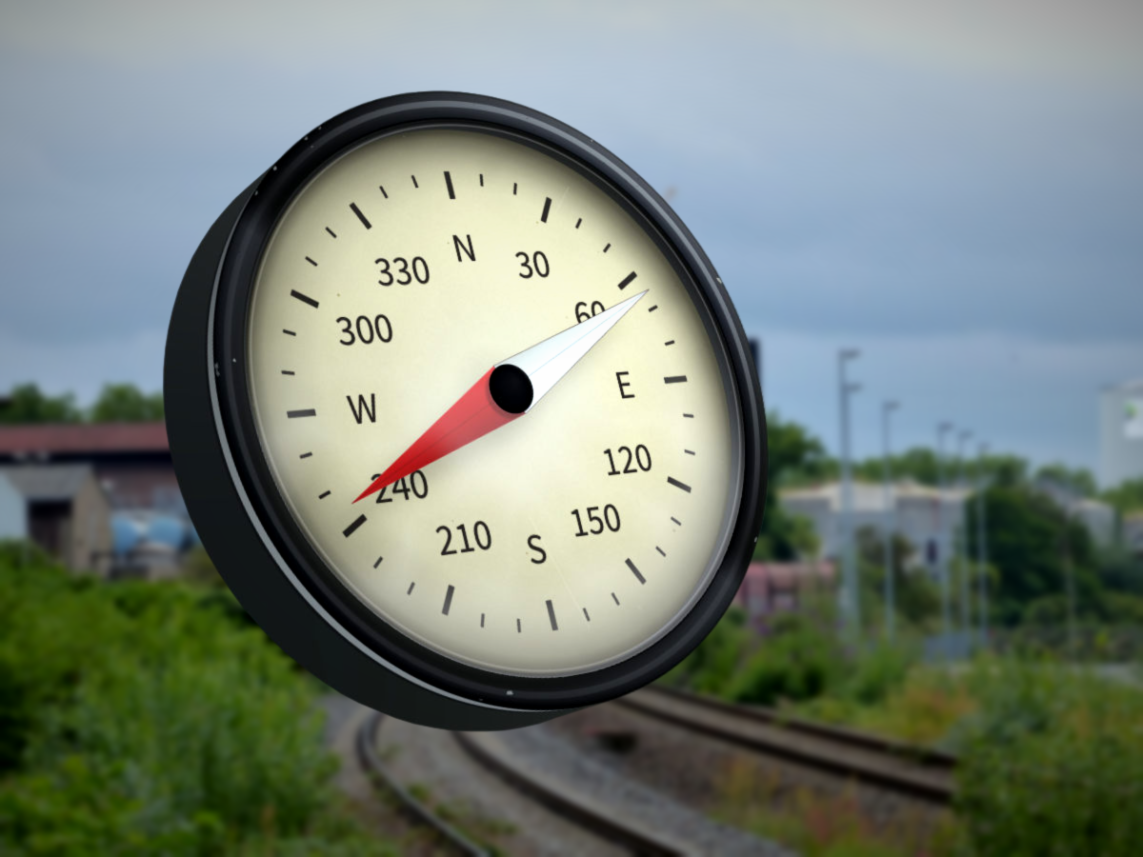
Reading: 245 °
